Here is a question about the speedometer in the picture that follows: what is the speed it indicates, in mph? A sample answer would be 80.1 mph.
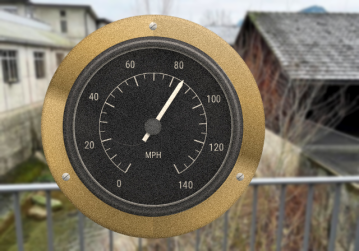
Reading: 85 mph
